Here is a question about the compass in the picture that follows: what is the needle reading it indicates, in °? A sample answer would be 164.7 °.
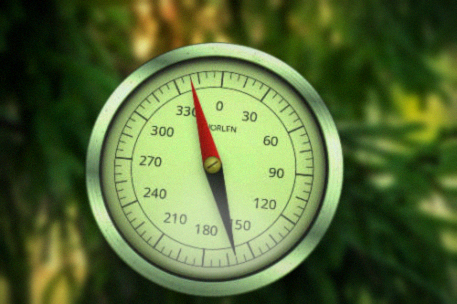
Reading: 340 °
